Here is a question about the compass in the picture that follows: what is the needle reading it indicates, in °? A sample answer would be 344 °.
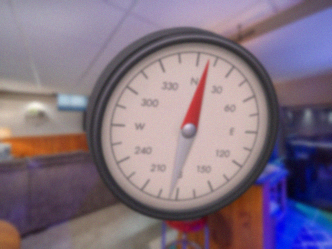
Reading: 7.5 °
